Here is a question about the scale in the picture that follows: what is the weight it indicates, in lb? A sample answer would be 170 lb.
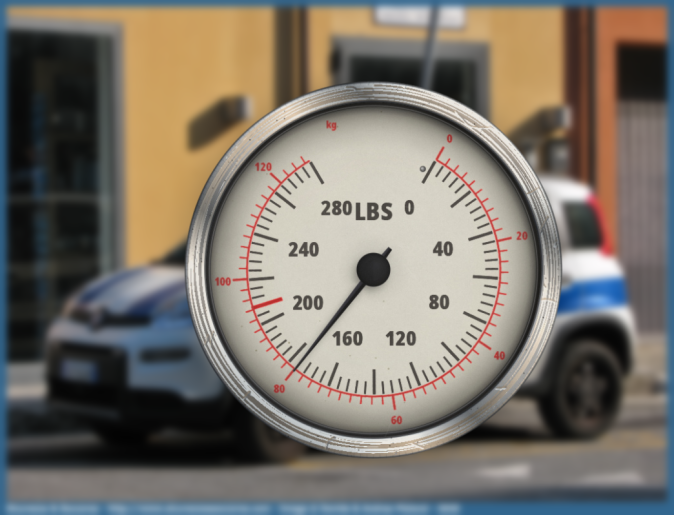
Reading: 176 lb
